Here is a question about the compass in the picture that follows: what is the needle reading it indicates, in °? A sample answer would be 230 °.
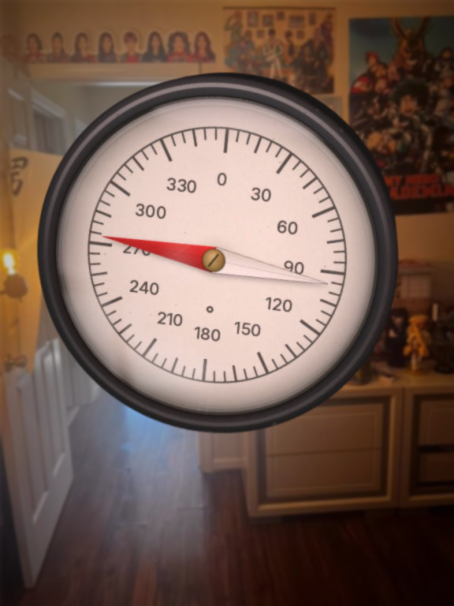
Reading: 275 °
